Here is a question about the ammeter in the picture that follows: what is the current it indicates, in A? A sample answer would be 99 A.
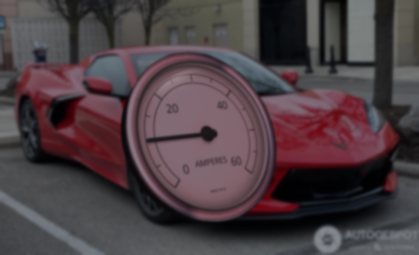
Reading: 10 A
